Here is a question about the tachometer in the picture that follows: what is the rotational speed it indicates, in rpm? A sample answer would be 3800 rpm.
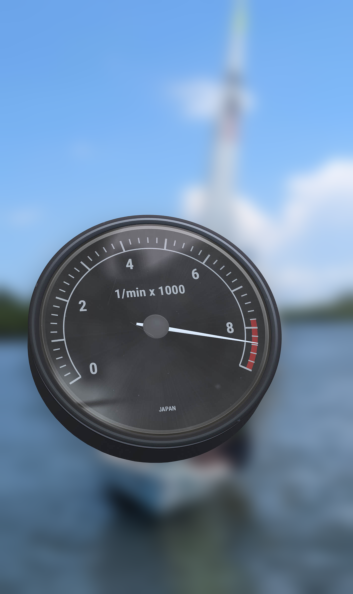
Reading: 8400 rpm
